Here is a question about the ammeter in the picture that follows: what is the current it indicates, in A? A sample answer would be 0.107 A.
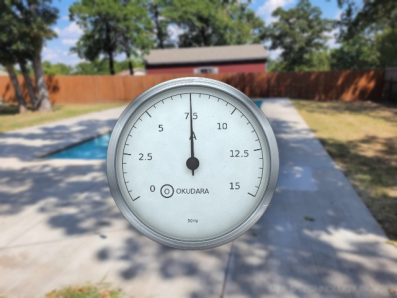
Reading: 7.5 A
